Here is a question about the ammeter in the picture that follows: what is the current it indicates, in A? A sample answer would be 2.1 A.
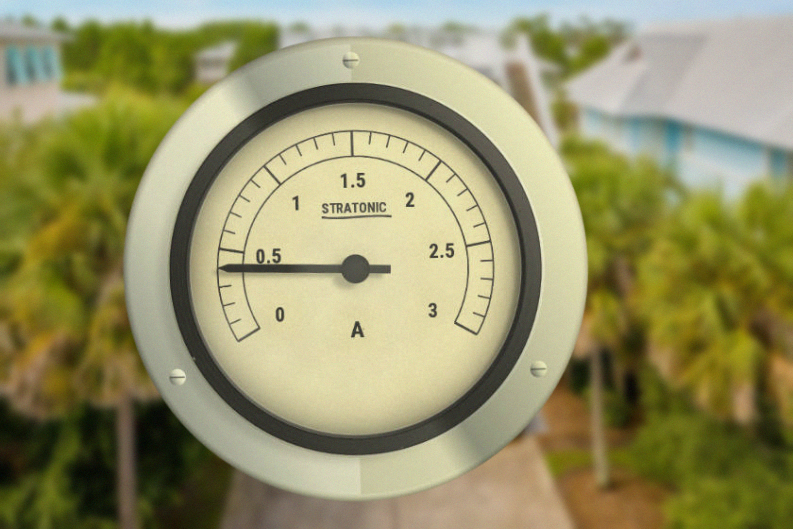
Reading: 0.4 A
